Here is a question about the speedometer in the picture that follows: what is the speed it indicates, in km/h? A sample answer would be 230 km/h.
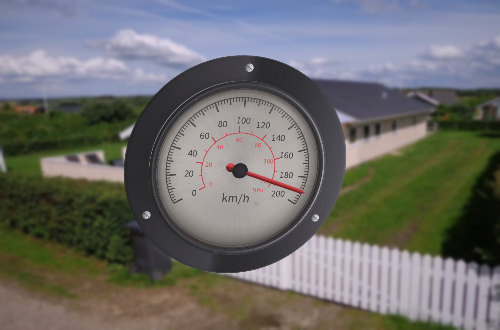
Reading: 190 km/h
